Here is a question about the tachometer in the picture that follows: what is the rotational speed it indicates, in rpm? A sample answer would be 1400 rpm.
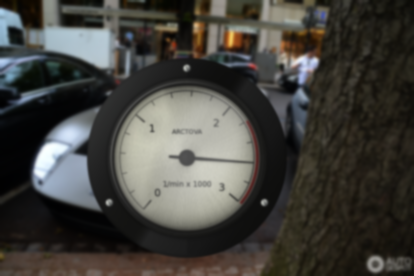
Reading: 2600 rpm
